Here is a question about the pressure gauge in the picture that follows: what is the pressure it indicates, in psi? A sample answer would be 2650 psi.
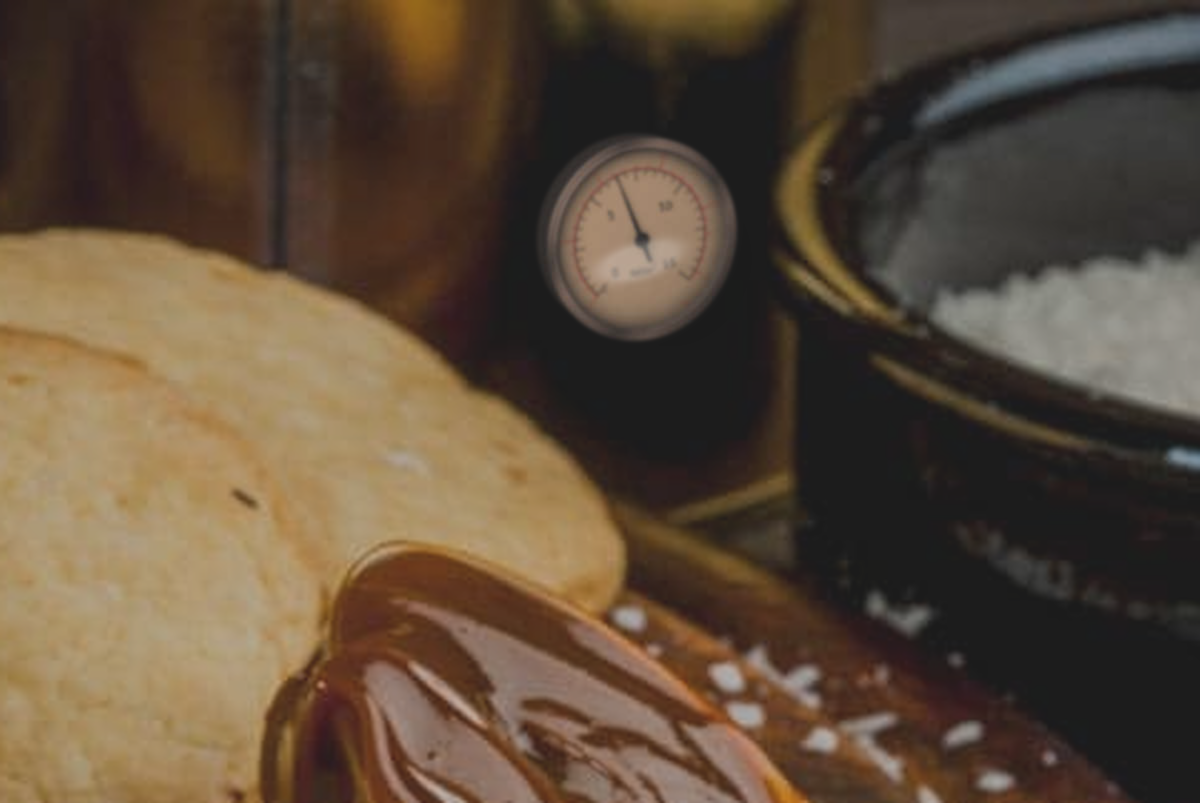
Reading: 6.5 psi
